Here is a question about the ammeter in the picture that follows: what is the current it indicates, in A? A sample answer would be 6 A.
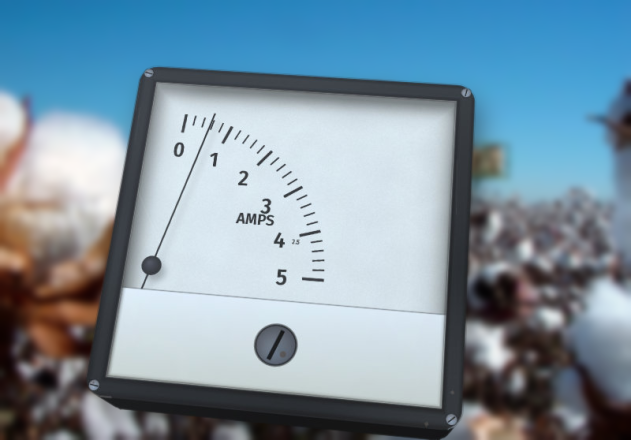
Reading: 0.6 A
